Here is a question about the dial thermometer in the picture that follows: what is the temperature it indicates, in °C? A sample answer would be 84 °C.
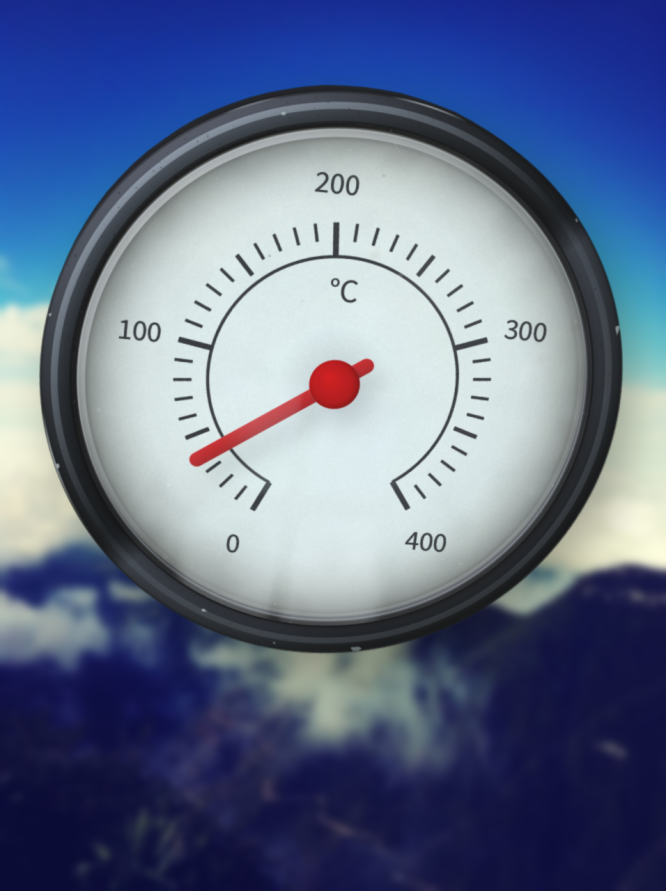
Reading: 40 °C
